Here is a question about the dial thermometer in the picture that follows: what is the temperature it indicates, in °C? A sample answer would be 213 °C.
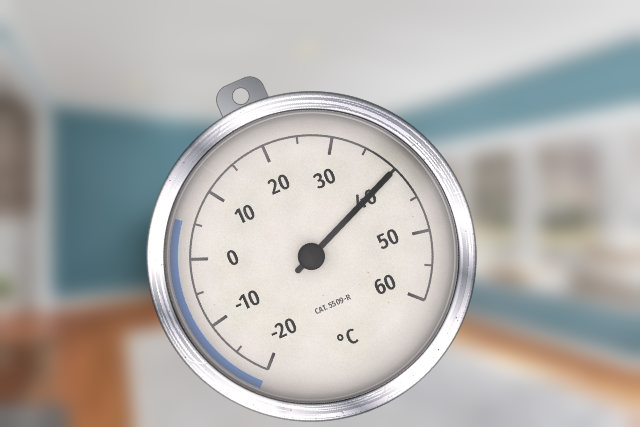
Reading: 40 °C
